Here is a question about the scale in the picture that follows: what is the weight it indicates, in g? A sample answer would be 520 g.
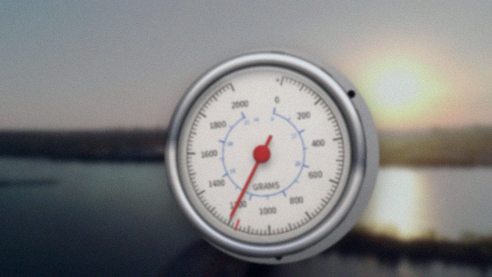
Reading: 1200 g
